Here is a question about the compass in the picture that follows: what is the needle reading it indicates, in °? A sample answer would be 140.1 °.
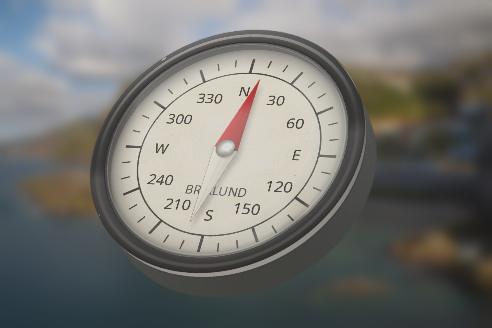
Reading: 10 °
